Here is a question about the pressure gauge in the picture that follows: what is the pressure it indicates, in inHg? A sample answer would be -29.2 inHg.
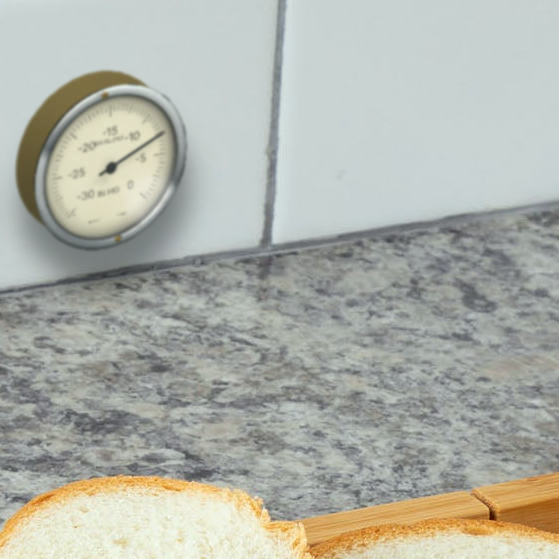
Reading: -7.5 inHg
